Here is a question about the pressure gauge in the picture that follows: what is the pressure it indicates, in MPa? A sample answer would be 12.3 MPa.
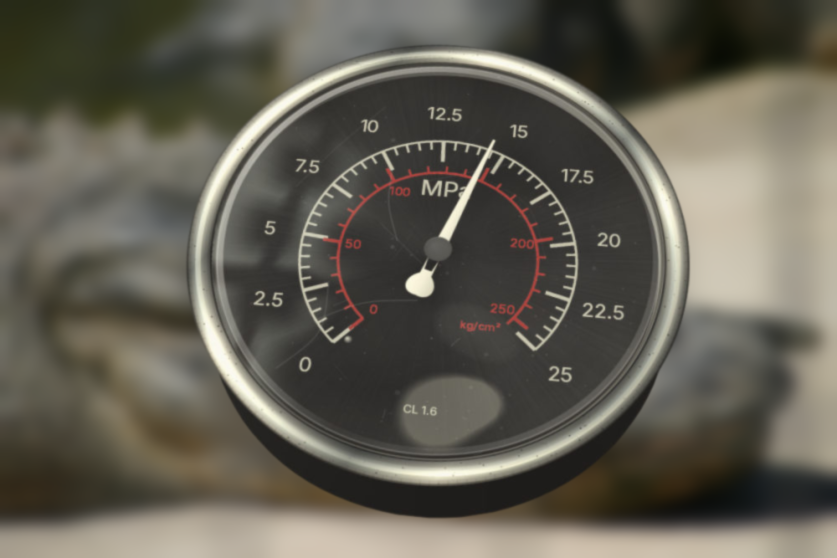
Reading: 14.5 MPa
